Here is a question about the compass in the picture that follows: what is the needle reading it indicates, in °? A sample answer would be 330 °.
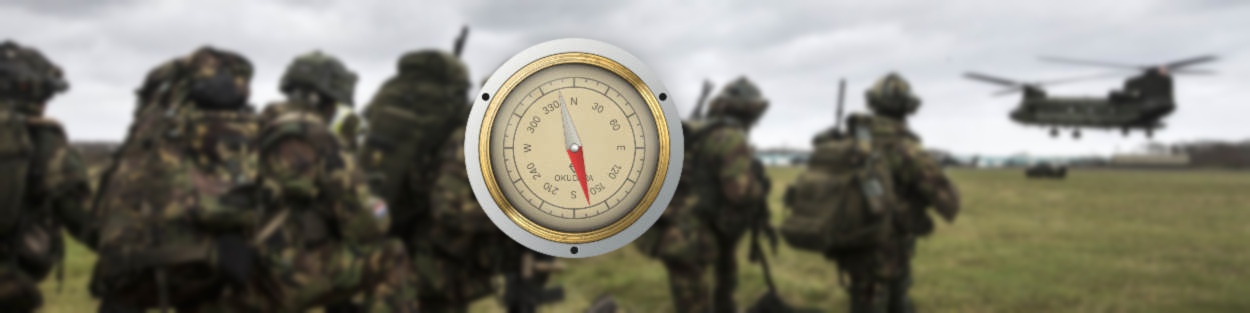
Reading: 165 °
